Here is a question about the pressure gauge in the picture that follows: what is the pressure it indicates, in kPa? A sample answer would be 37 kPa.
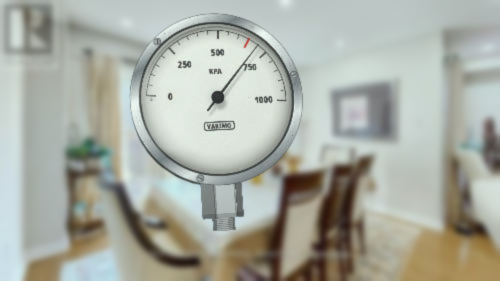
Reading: 700 kPa
